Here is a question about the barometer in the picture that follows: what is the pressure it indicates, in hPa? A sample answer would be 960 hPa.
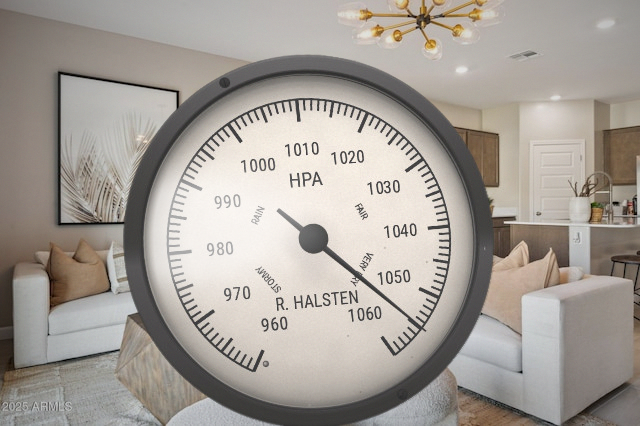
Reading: 1055 hPa
